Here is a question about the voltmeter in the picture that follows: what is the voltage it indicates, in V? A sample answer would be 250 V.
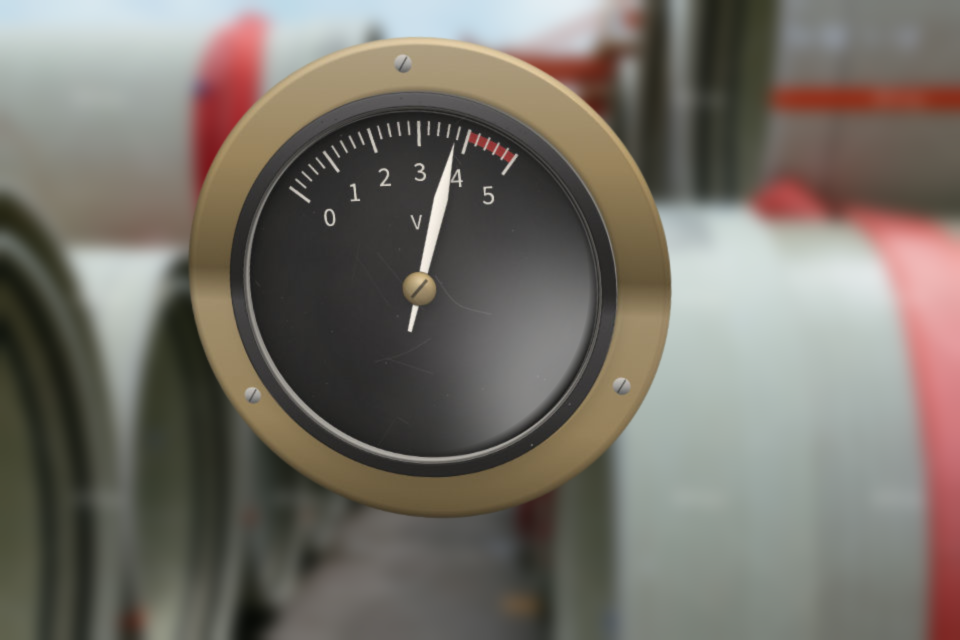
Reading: 3.8 V
